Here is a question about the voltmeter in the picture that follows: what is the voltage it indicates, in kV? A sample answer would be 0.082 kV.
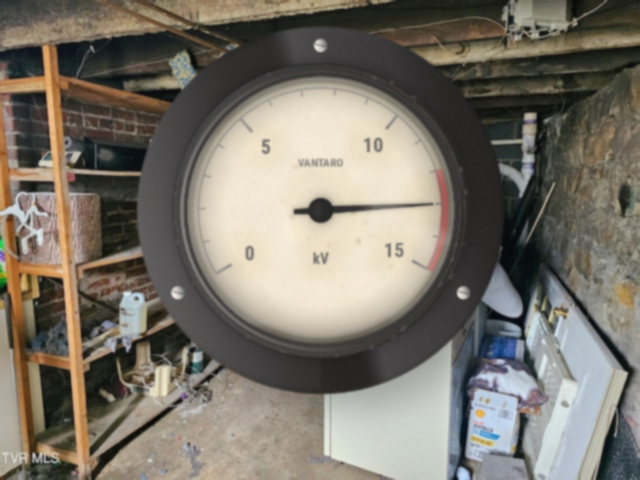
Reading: 13 kV
